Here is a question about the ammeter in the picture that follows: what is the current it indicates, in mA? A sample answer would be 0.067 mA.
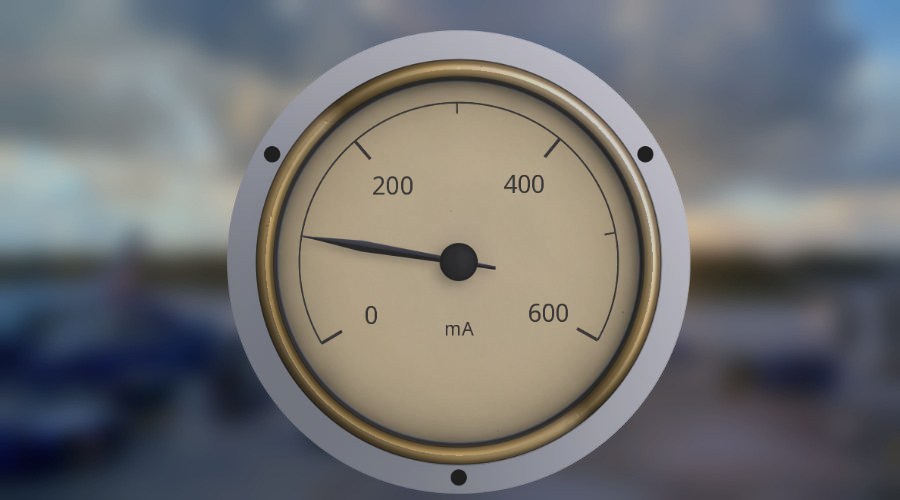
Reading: 100 mA
